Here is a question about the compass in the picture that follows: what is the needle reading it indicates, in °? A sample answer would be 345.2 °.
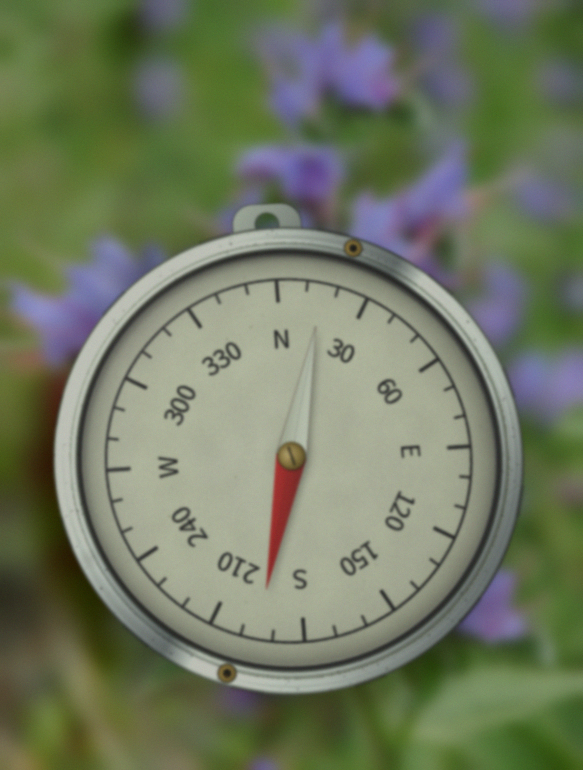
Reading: 195 °
